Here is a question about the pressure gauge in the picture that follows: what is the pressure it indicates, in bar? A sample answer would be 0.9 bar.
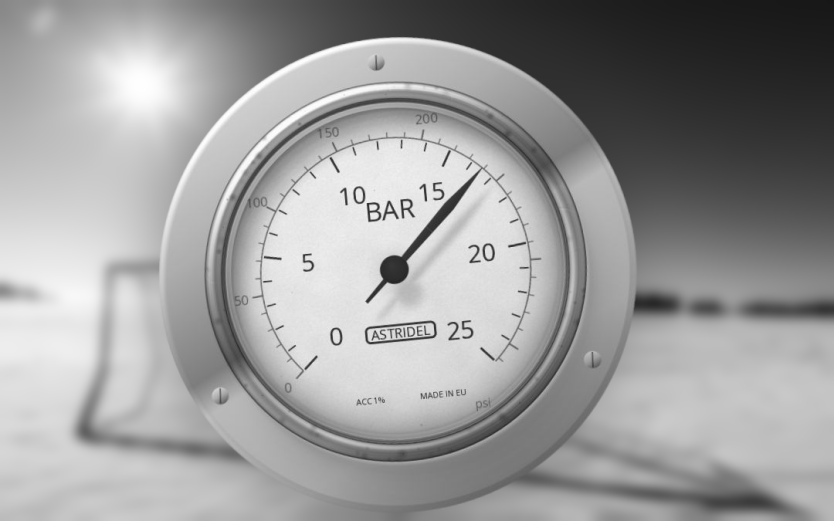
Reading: 16.5 bar
